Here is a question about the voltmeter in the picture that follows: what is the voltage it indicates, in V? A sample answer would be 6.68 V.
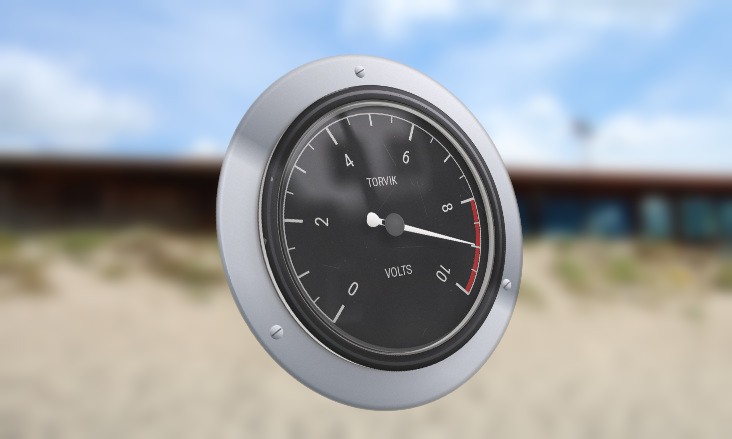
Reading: 9 V
